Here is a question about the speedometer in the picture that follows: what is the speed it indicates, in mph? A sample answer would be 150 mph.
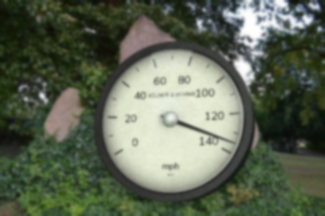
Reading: 135 mph
